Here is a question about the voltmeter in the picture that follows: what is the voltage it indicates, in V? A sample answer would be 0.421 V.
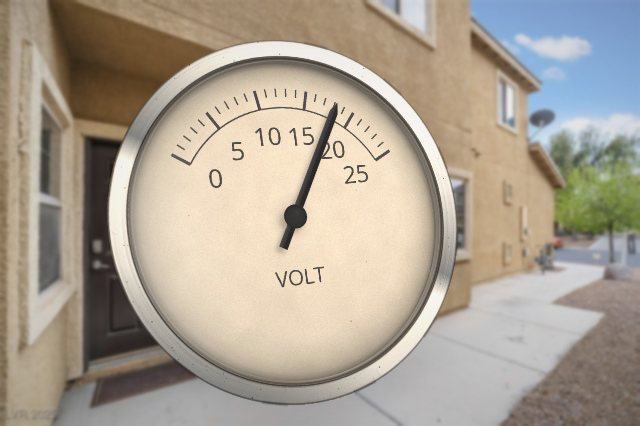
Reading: 18 V
